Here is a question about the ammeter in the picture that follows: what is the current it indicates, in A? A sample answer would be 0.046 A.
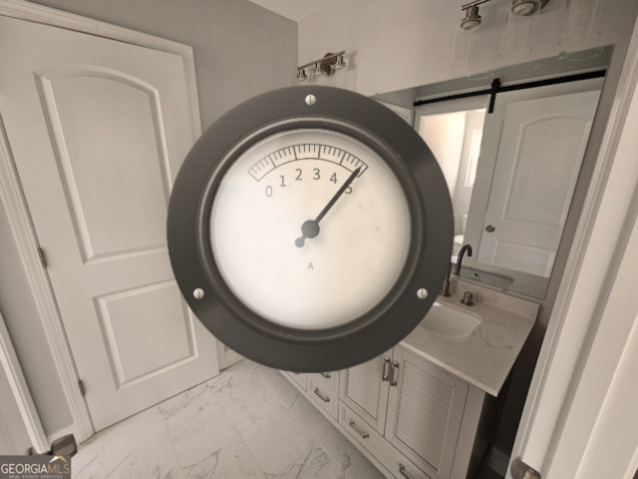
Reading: 4.8 A
